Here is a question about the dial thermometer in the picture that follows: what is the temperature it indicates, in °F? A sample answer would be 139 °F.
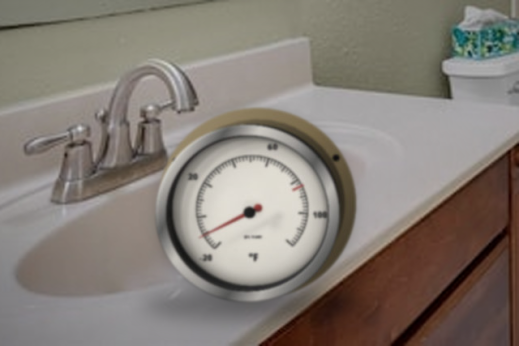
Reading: -10 °F
